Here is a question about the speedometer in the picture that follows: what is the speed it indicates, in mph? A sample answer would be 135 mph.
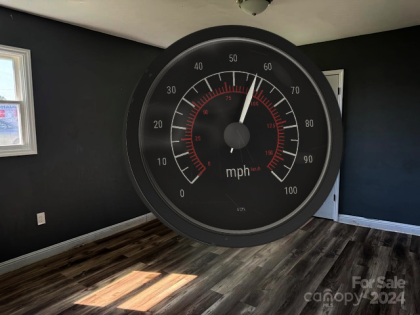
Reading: 57.5 mph
